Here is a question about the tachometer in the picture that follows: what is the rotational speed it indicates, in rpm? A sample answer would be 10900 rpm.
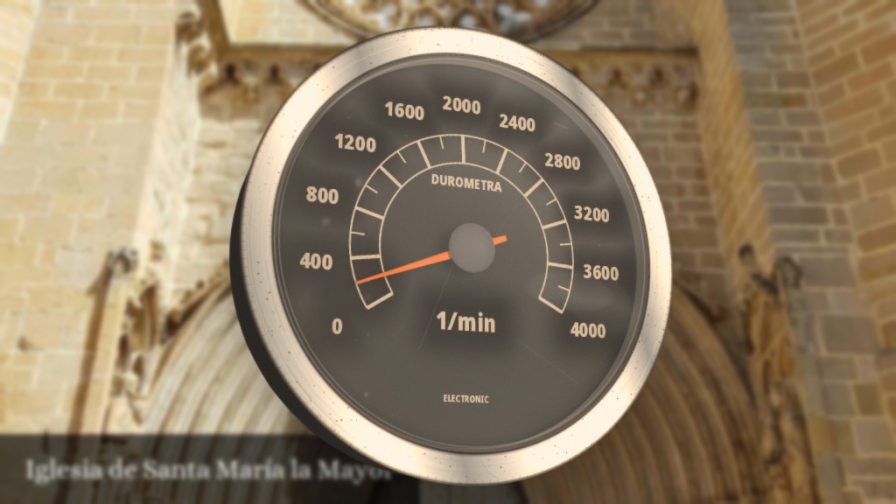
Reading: 200 rpm
